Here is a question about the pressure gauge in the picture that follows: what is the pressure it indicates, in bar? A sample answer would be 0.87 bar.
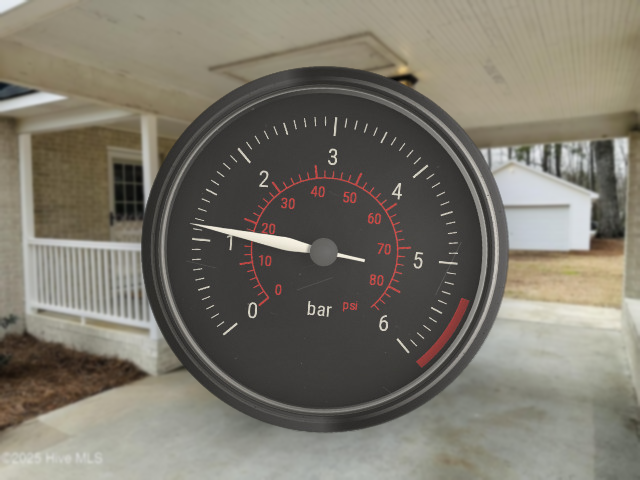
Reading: 1.15 bar
